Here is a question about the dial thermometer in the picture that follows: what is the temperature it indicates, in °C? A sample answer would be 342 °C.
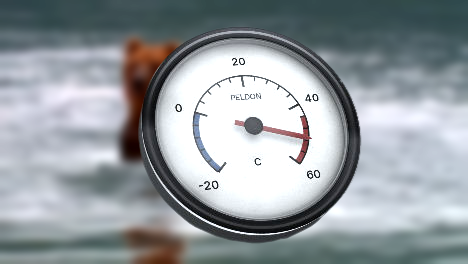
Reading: 52 °C
